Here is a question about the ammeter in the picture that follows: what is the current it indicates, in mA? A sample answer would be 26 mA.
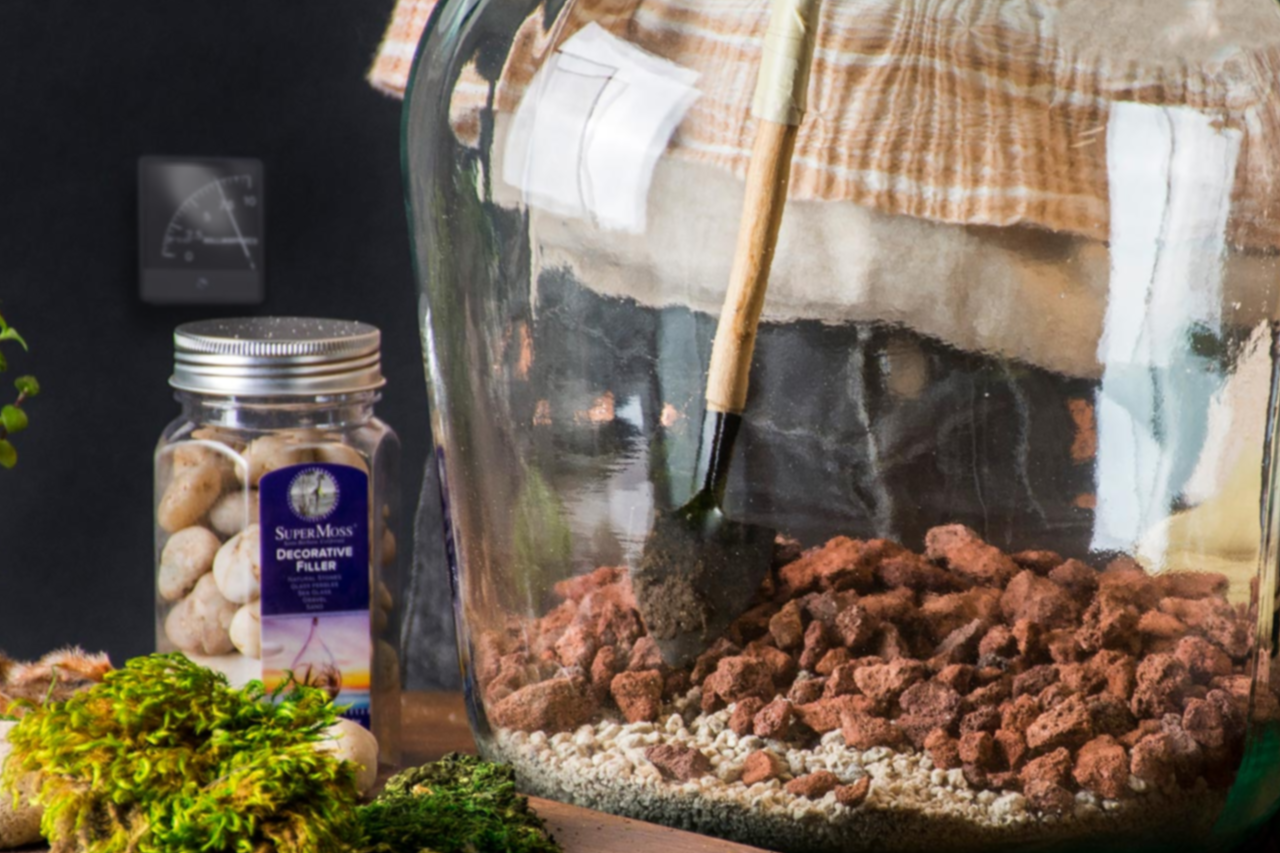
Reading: 7.5 mA
